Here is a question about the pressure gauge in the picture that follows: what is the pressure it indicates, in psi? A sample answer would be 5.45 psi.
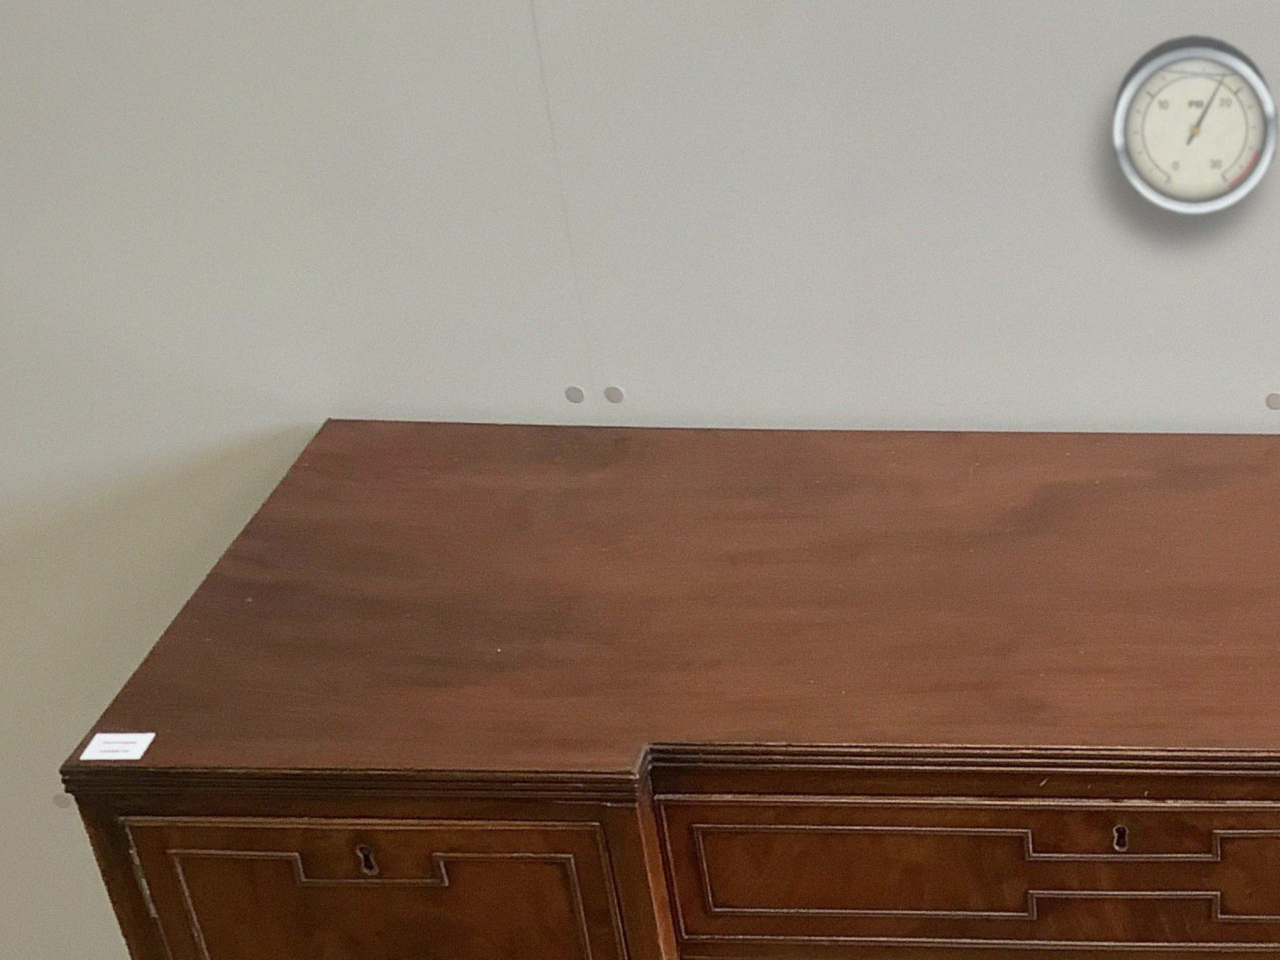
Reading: 18 psi
